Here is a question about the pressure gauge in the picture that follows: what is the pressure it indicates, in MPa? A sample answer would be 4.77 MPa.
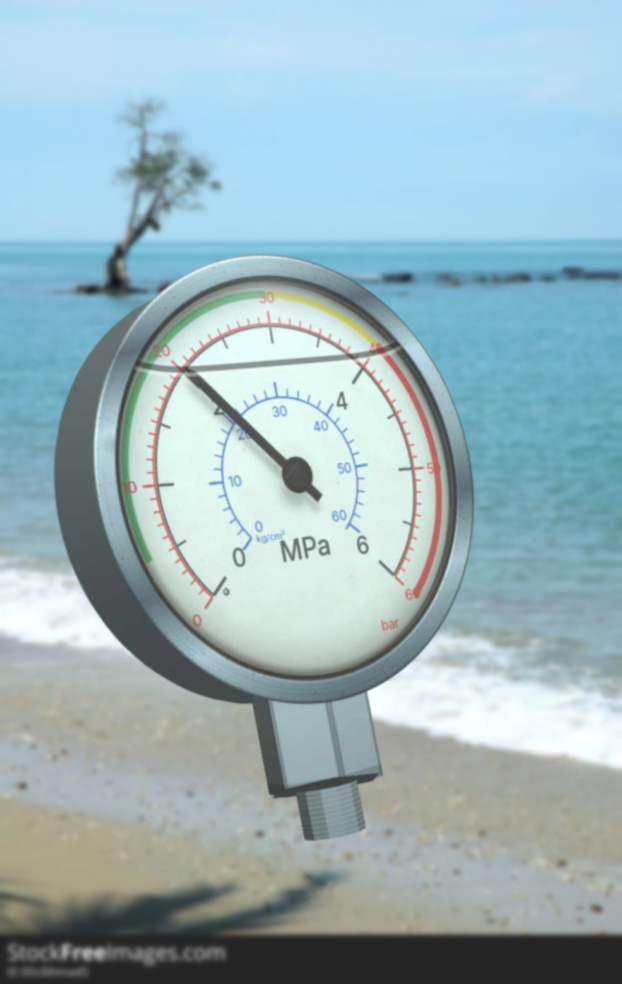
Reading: 2 MPa
